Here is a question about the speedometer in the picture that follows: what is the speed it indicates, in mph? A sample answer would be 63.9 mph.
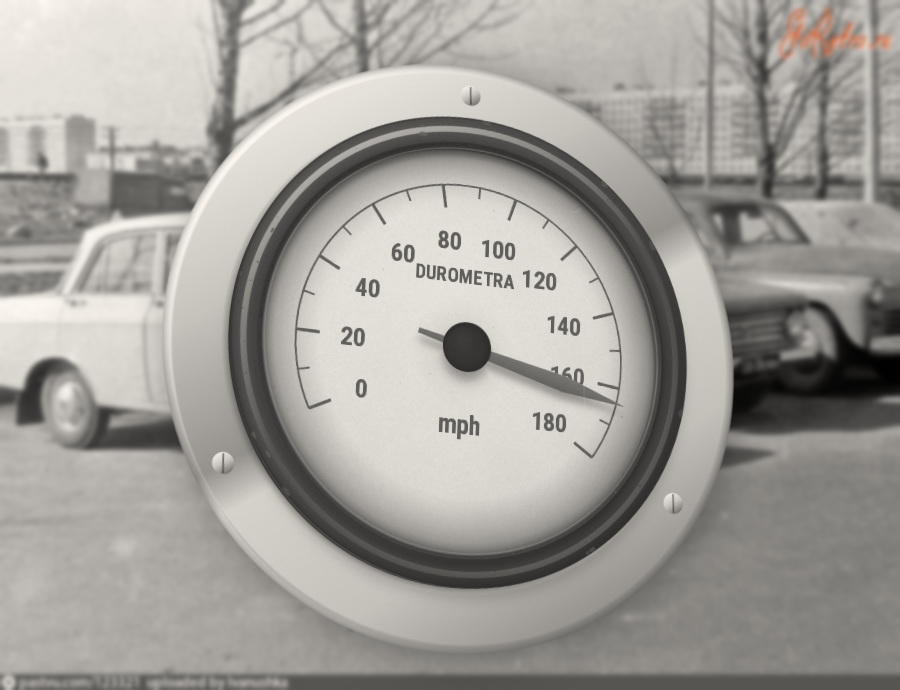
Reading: 165 mph
